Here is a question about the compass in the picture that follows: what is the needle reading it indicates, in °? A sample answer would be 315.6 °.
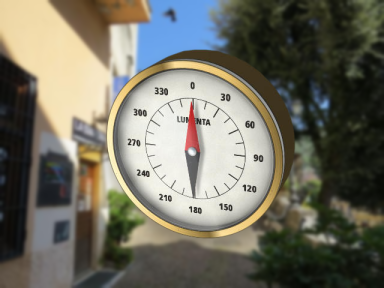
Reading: 0 °
